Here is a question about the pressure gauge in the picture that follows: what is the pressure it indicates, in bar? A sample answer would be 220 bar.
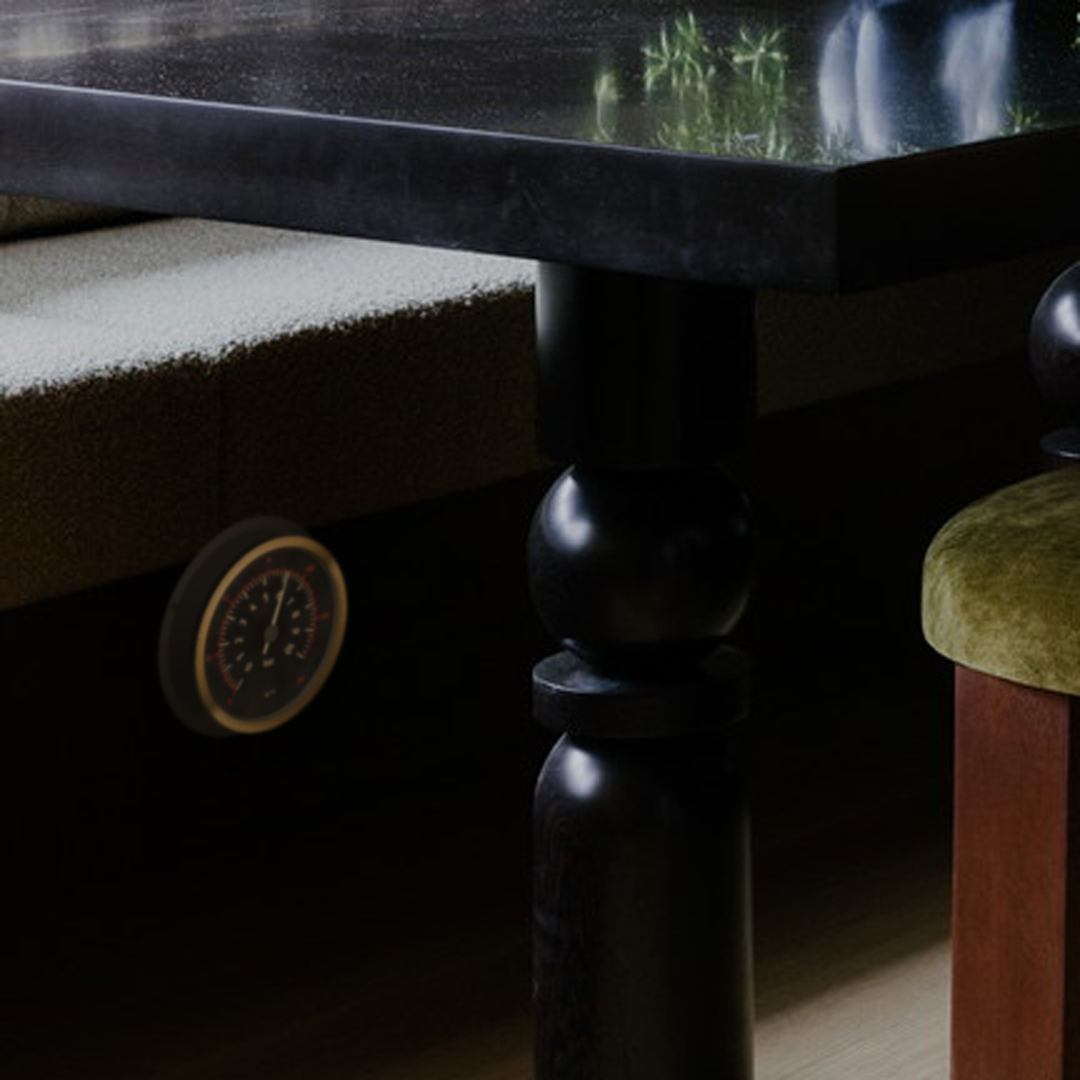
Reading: 6 bar
